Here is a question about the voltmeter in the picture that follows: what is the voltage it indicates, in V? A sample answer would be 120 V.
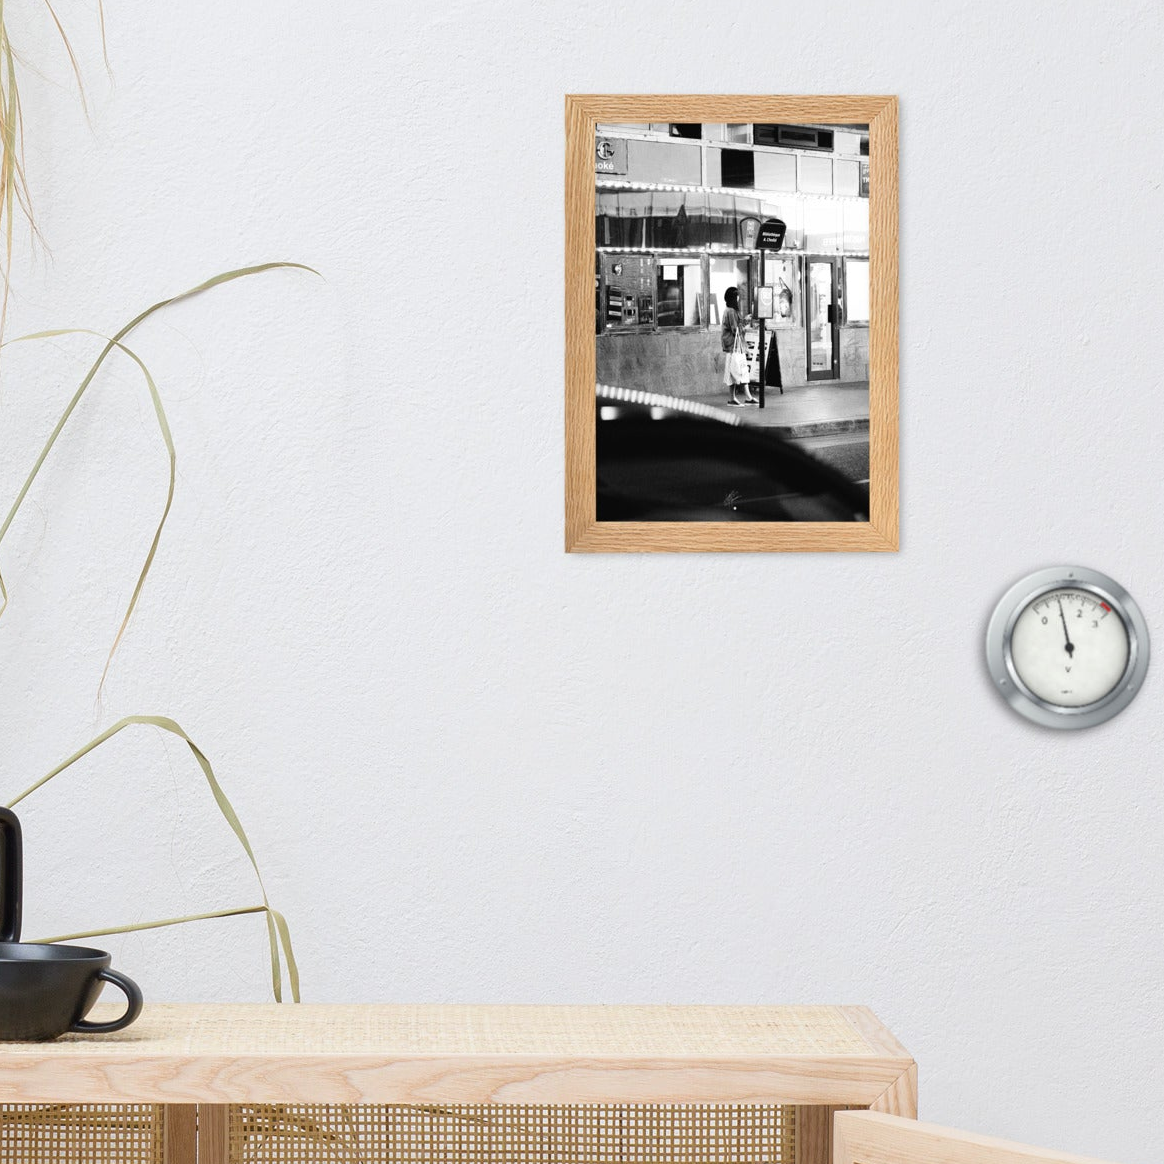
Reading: 1 V
